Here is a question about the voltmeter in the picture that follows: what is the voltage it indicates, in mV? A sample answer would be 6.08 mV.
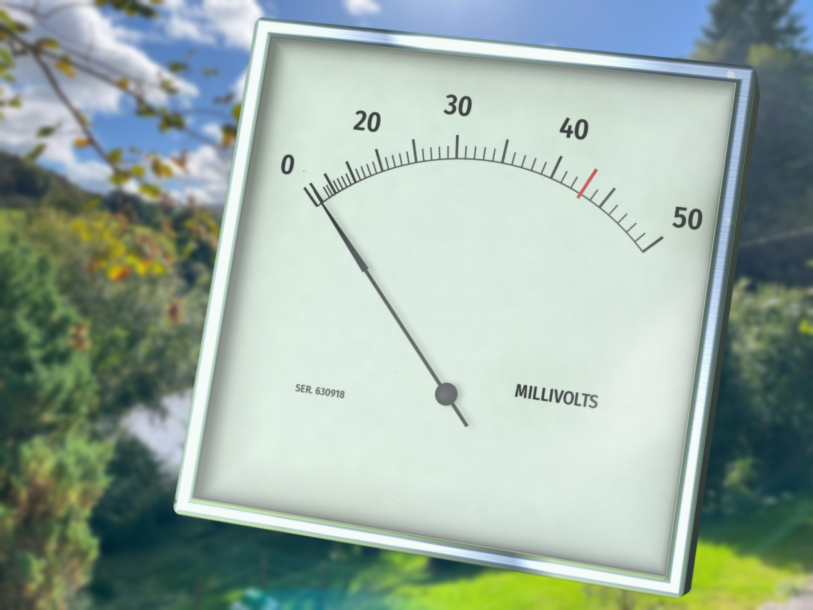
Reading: 5 mV
